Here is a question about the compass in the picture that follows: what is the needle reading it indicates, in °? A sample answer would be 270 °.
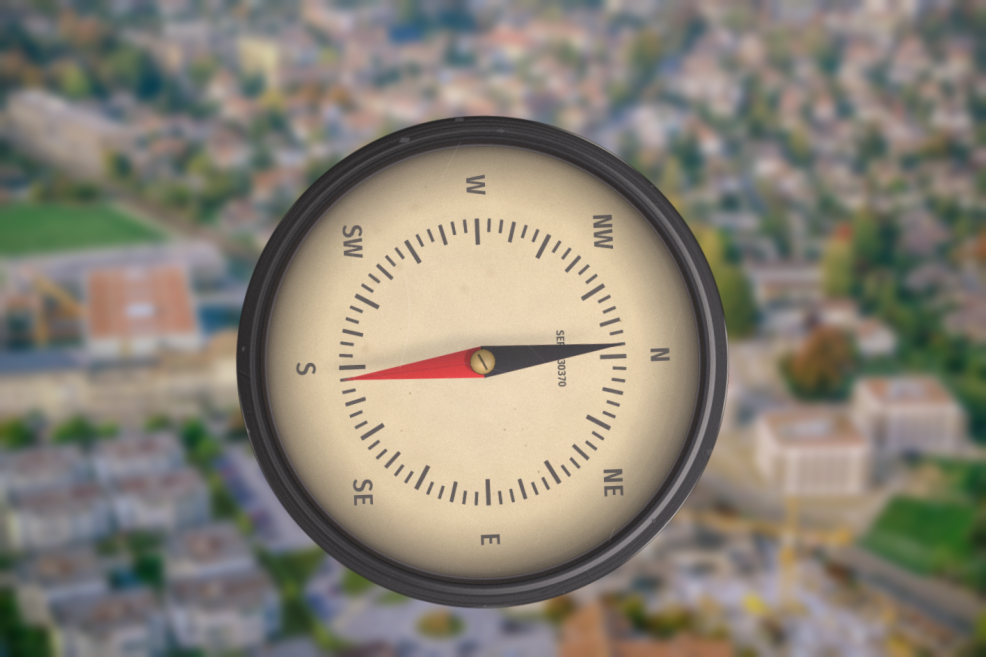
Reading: 175 °
